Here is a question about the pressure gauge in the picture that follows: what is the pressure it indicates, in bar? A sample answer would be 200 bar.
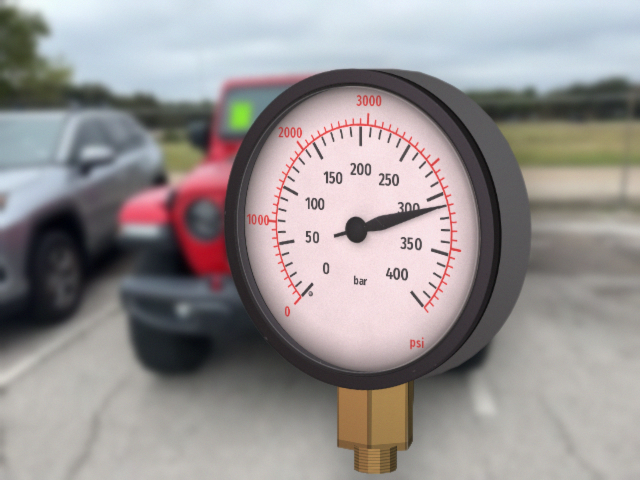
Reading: 310 bar
